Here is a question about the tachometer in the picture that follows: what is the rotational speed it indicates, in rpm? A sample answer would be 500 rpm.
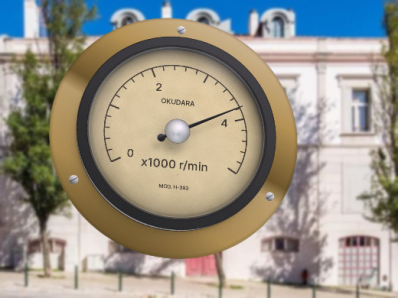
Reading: 3800 rpm
